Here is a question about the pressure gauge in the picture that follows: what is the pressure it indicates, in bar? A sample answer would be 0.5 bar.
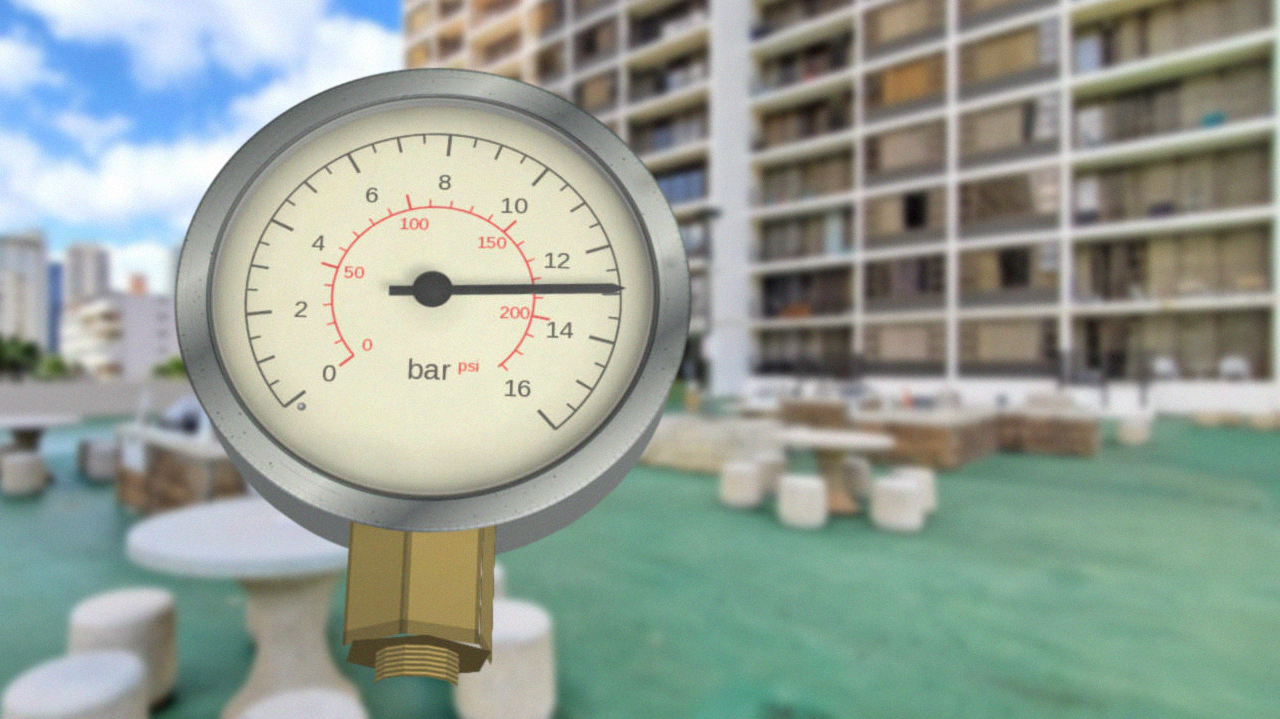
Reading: 13 bar
